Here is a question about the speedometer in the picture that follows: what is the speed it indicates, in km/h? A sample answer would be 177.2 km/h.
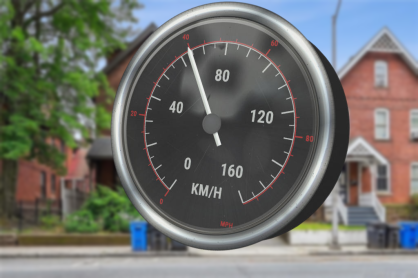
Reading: 65 km/h
